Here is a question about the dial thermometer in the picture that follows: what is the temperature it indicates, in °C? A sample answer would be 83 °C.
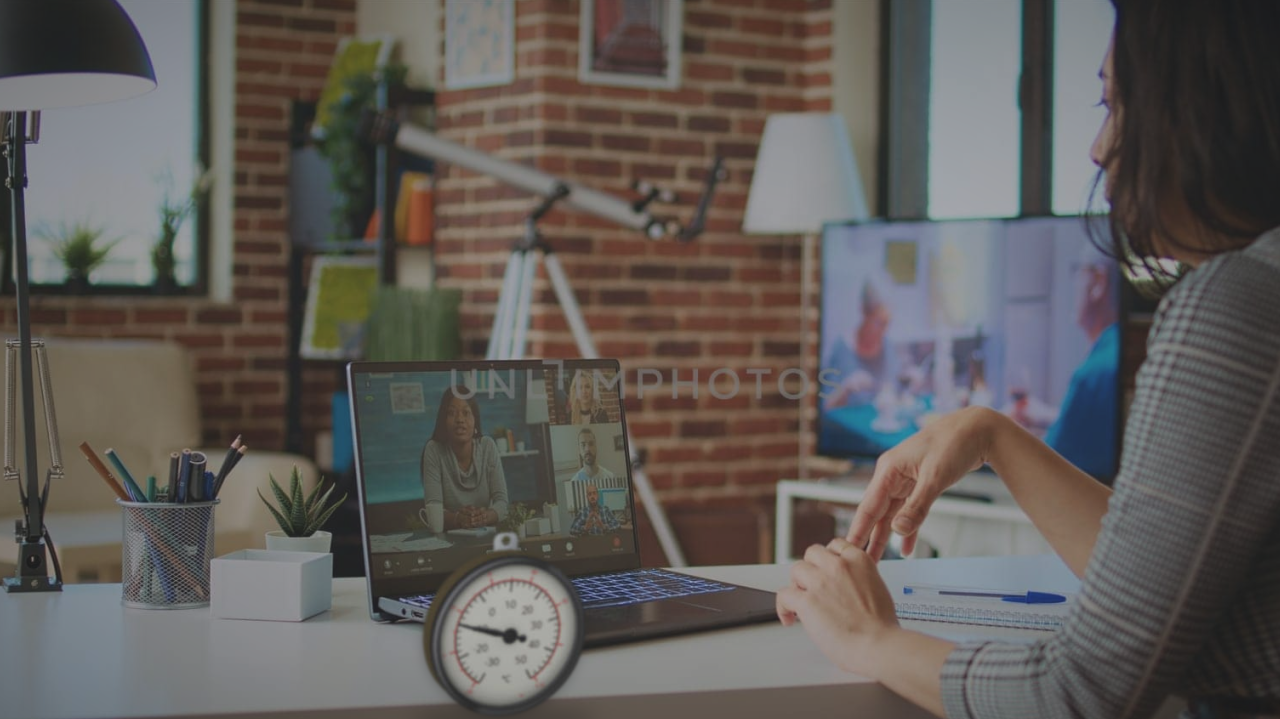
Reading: -10 °C
